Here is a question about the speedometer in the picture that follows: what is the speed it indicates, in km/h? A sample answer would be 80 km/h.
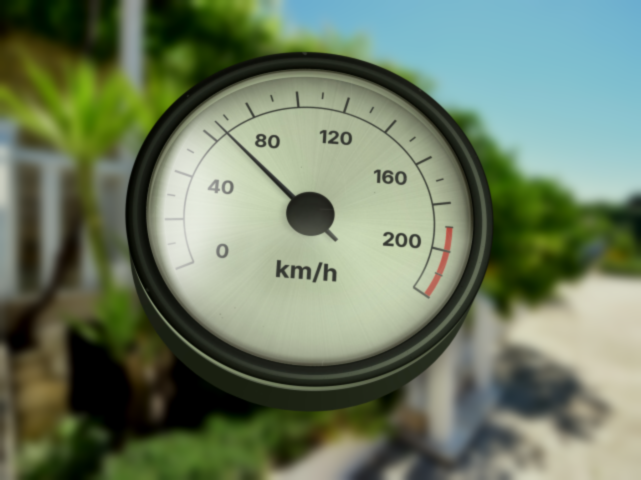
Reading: 65 km/h
